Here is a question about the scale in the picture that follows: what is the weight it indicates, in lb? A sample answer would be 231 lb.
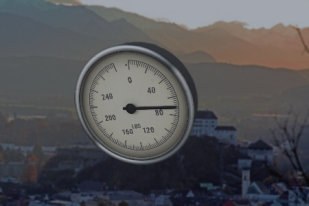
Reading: 70 lb
